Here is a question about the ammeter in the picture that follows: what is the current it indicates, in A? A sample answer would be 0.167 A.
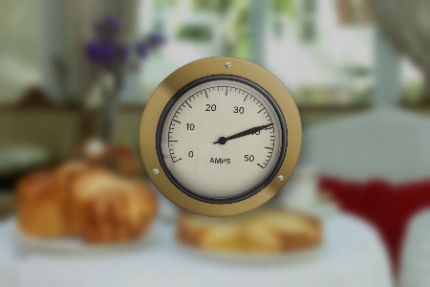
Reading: 39 A
